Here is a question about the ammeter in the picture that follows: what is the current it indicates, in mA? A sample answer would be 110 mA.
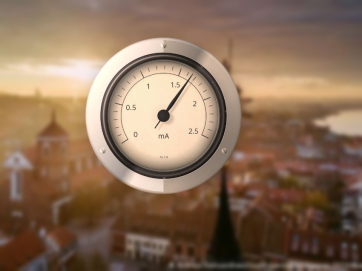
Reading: 1.65 mA
